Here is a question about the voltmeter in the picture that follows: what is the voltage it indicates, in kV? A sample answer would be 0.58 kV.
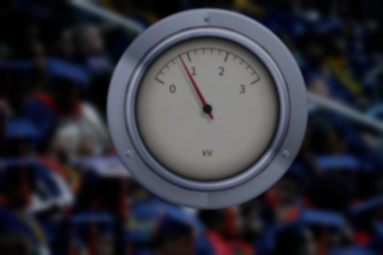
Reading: 0.8 kV
